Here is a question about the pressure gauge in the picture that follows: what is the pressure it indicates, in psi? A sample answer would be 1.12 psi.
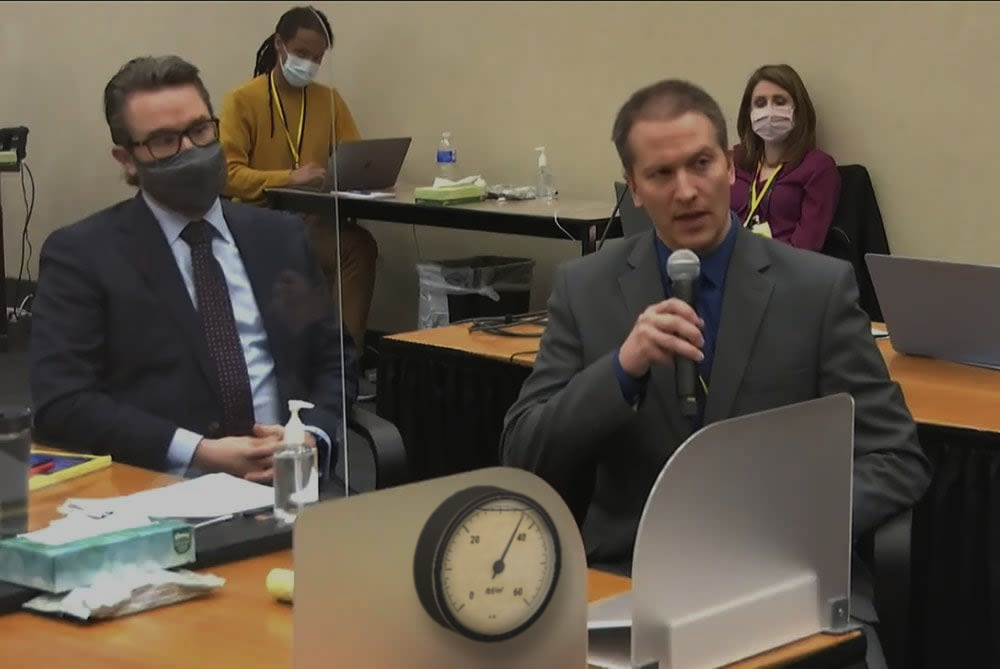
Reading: 36 psi
